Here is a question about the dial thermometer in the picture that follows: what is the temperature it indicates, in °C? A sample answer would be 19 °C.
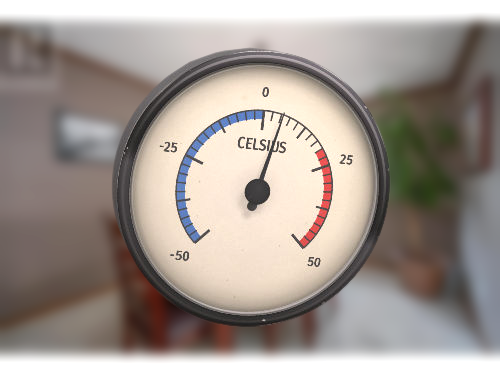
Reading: 5 °C
